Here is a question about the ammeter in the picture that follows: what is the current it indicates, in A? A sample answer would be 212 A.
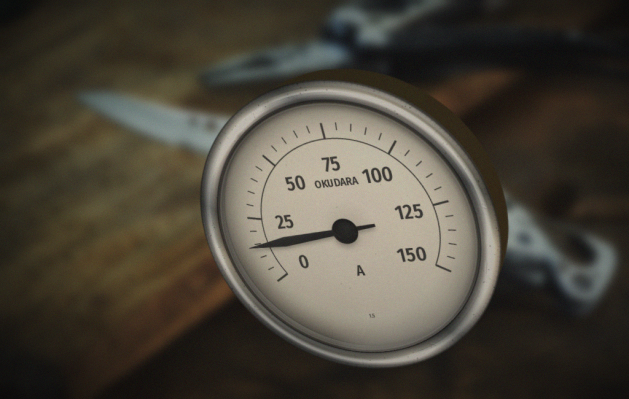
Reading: 15 A
